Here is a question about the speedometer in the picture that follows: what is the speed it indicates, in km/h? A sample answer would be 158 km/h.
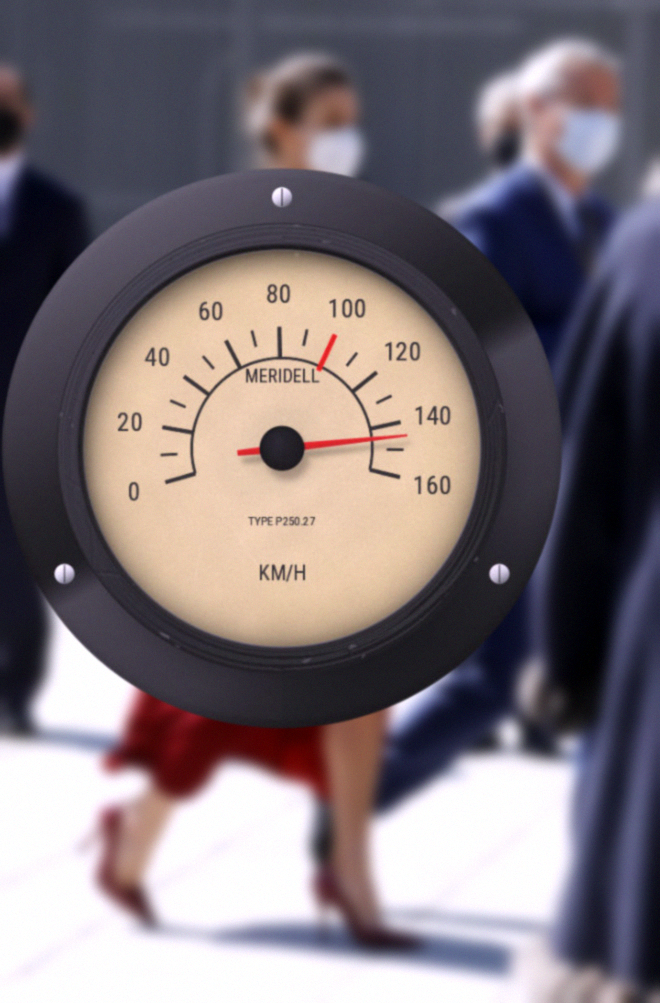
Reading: 145 km/h
